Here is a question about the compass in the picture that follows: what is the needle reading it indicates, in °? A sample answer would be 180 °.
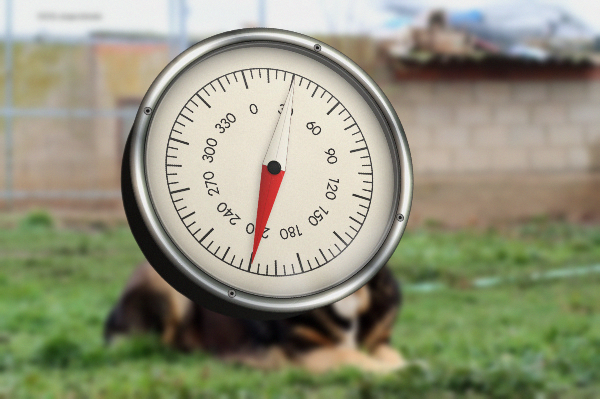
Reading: 210 °
